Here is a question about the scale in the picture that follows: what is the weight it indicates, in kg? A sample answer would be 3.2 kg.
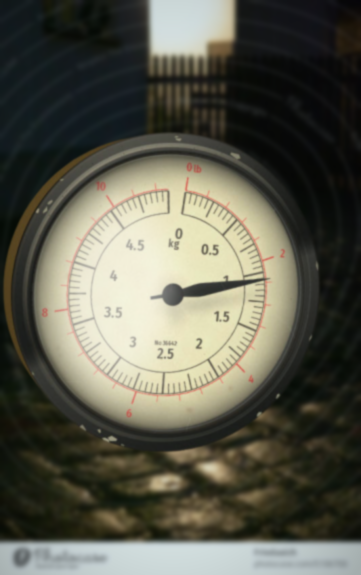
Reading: 1.05 kg
